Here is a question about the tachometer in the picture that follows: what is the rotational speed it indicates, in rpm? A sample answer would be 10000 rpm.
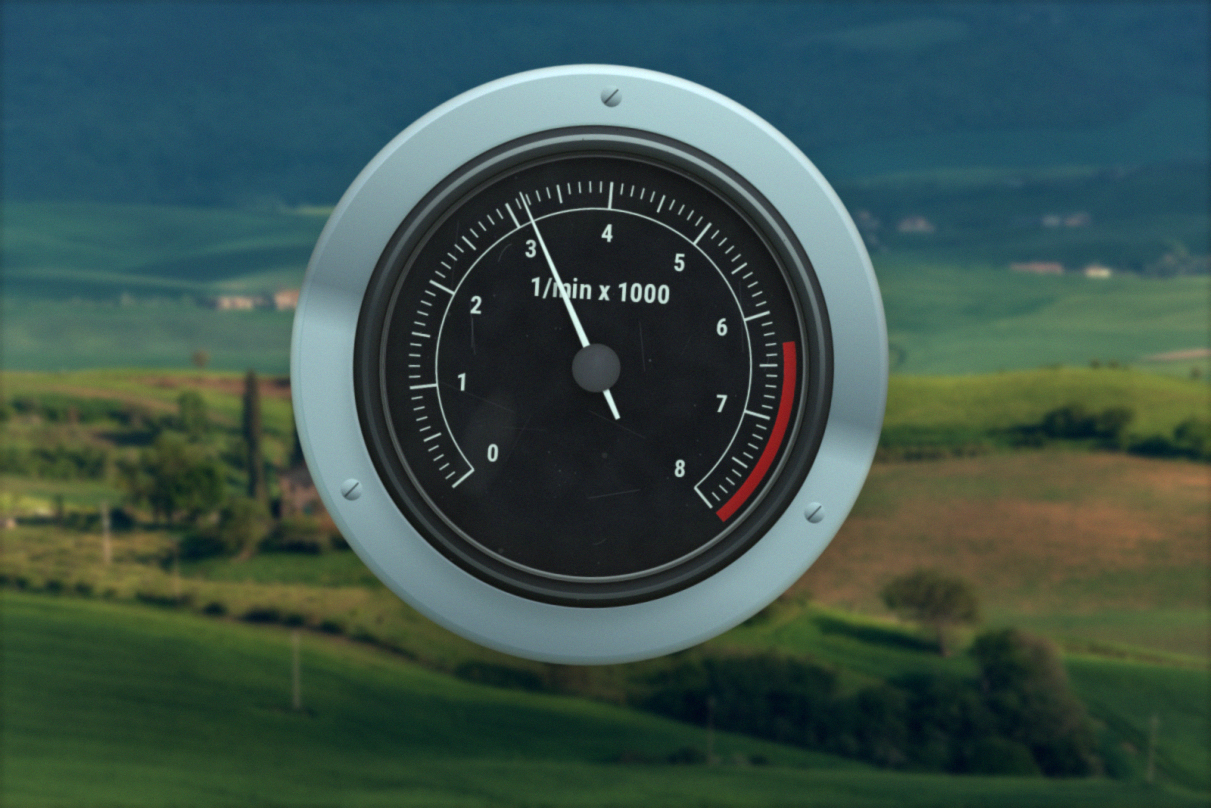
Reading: 3150 rpm
